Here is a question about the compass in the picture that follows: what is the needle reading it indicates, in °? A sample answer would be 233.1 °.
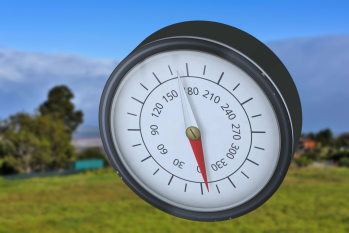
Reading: 352.5 °
